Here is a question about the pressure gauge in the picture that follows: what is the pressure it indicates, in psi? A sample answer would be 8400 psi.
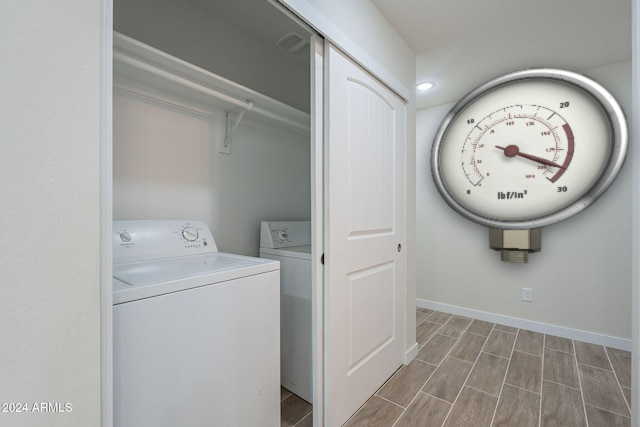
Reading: 28 psi
